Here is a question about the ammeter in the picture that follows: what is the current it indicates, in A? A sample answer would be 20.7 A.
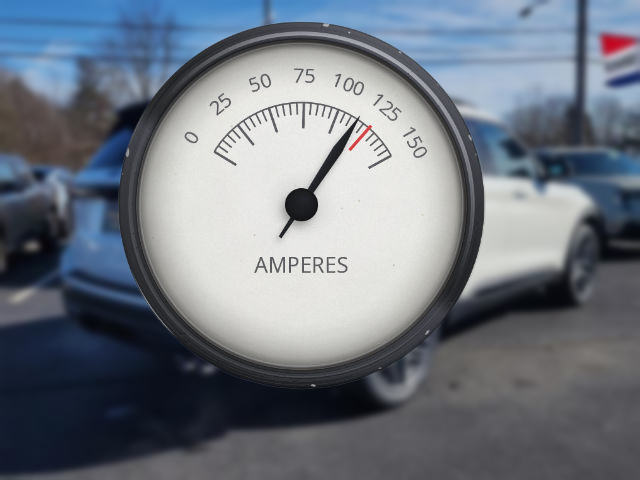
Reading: 115 A
